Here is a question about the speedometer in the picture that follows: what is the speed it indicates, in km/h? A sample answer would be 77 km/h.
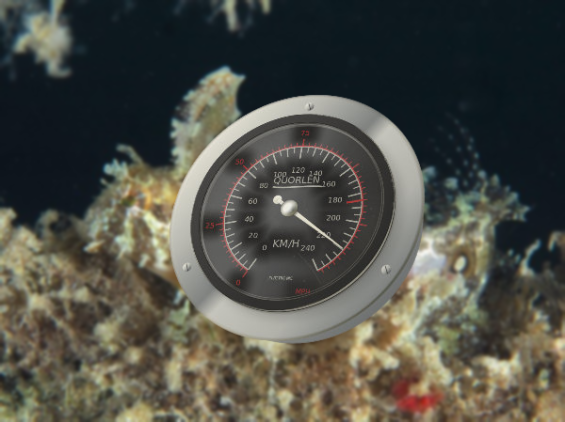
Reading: 220 km/h
